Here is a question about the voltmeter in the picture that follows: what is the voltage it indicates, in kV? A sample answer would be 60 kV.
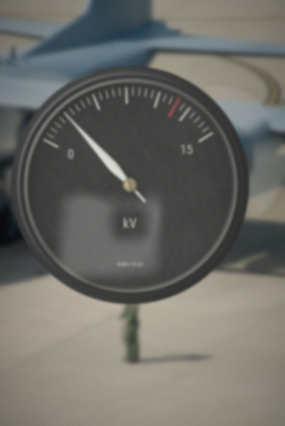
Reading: 2.5 kV
